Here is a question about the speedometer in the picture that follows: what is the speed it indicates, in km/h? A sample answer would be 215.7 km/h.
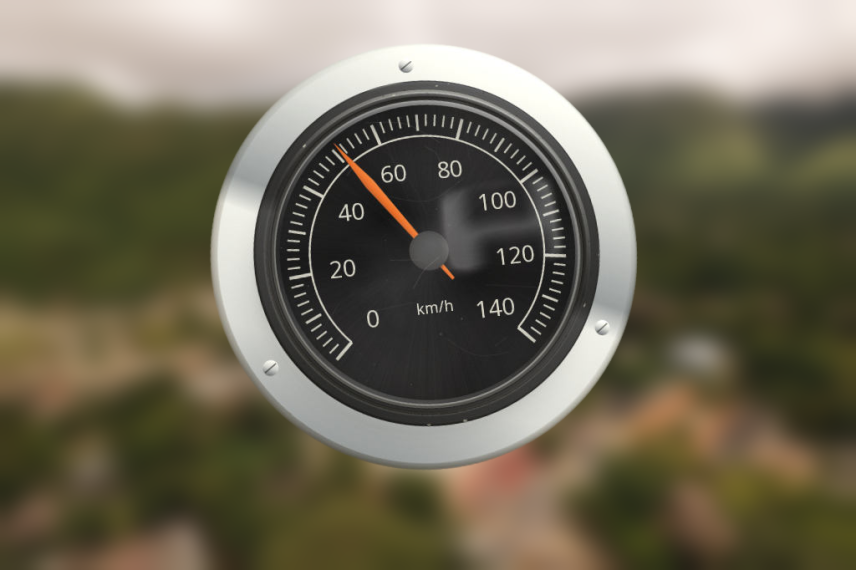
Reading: 51 km/h
